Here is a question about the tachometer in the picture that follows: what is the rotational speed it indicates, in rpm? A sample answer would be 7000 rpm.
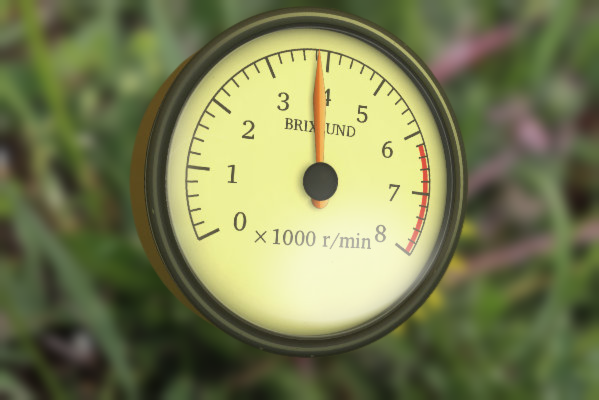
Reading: 3800 rpm
